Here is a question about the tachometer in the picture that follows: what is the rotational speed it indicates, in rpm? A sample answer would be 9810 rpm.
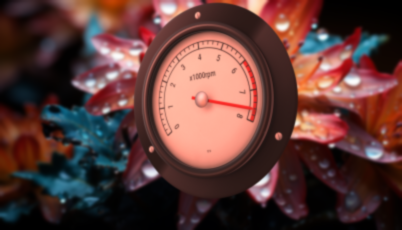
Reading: 7600 rpm
